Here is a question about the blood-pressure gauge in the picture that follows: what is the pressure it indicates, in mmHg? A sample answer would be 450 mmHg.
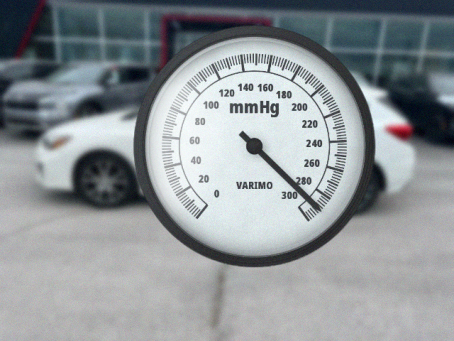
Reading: 290 mmHg
